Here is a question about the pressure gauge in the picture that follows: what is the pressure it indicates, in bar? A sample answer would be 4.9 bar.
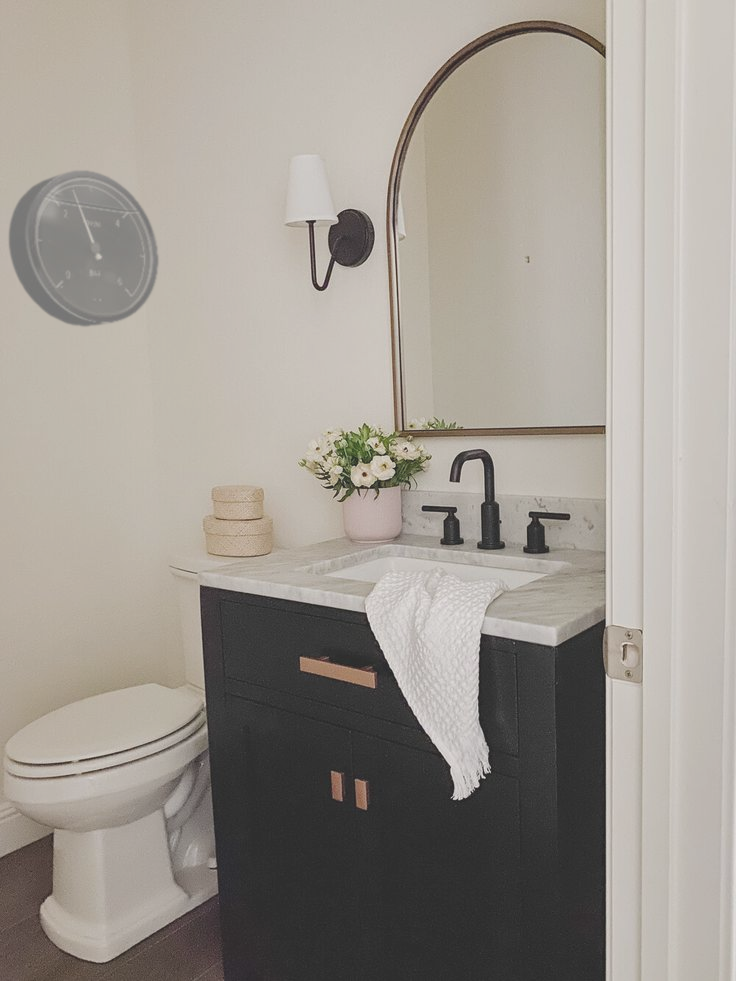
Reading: 2.5 bar
